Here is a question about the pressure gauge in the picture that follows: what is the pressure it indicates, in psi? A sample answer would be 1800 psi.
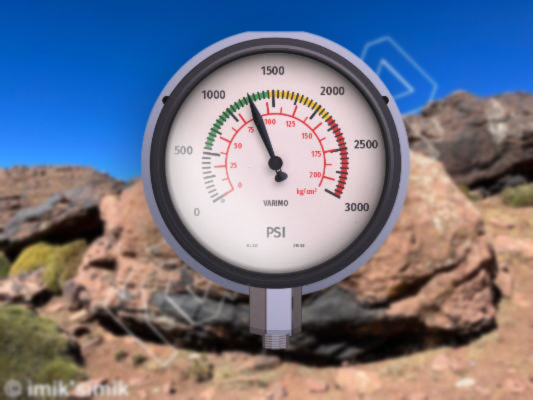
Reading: 1250 psi
